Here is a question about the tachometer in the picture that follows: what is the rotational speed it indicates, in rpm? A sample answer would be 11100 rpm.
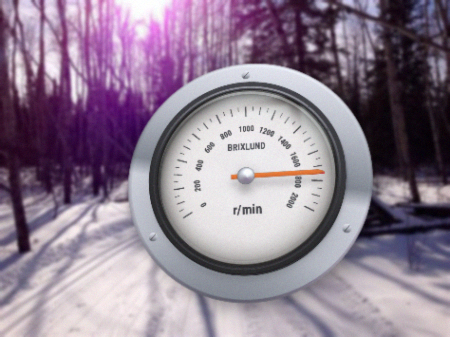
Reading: 1750 rpm
